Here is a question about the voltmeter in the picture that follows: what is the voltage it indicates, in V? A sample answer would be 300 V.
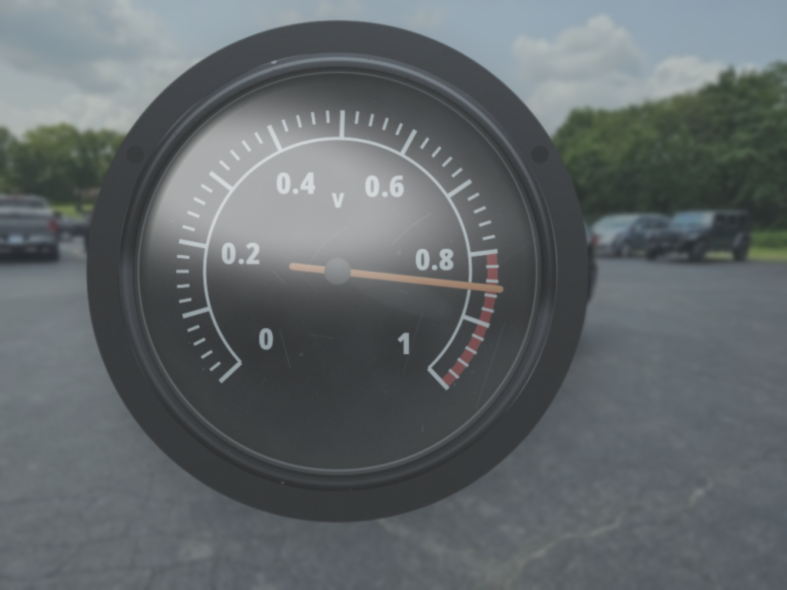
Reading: 0.85 V
